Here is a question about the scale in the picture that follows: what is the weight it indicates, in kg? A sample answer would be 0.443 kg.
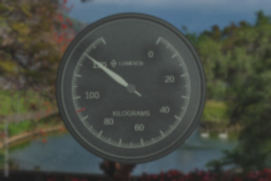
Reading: 120 kg
